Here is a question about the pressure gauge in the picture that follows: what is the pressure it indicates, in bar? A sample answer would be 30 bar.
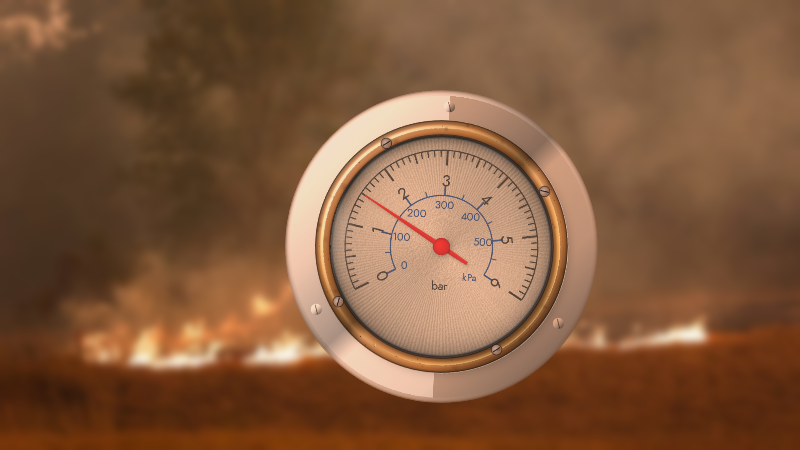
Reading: 1.5 bar
